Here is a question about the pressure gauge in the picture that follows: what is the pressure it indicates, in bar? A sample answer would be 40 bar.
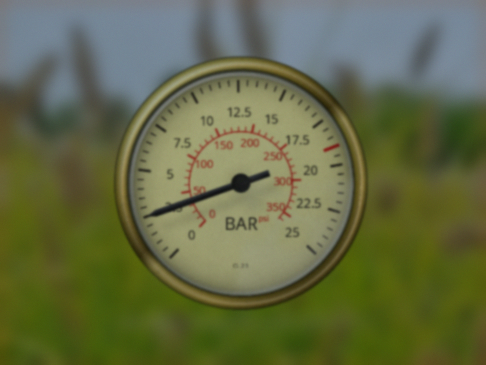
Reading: 2.5 bar
